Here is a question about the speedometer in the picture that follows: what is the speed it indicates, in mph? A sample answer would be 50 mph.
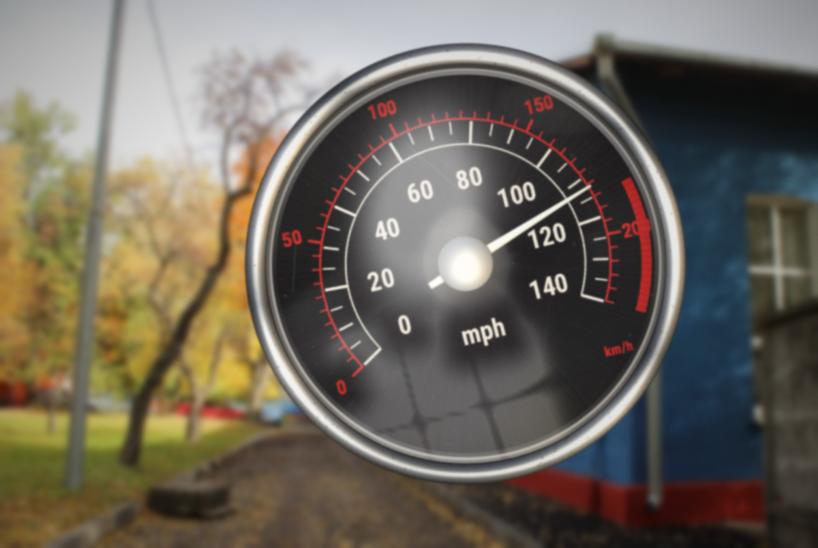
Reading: 112.5 mph
